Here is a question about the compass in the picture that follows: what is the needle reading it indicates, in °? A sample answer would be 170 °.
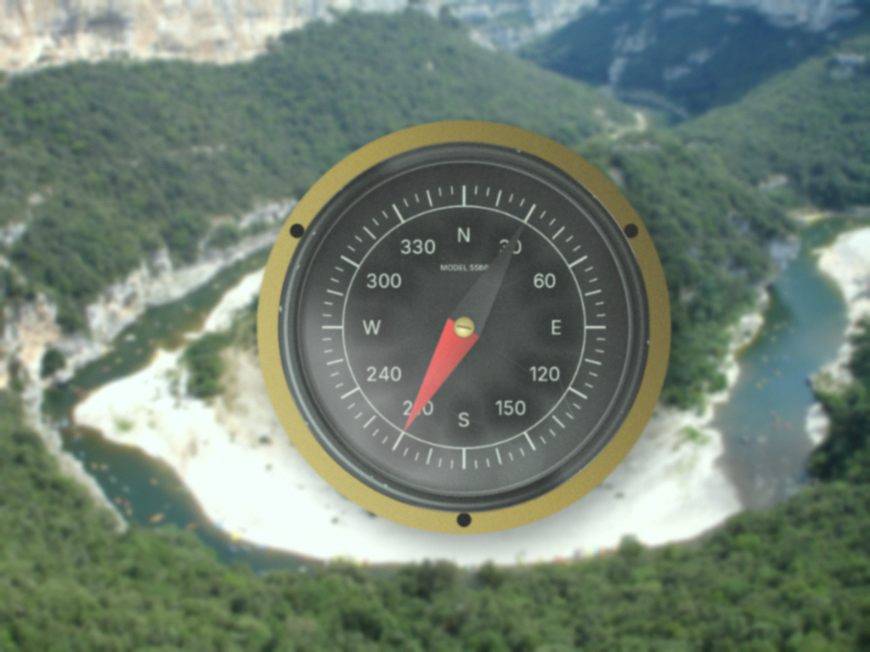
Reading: 210 °
